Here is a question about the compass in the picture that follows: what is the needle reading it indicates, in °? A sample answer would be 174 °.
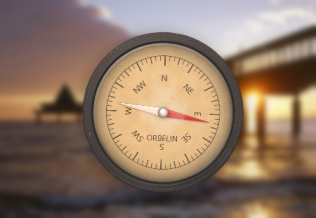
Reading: 100 °
